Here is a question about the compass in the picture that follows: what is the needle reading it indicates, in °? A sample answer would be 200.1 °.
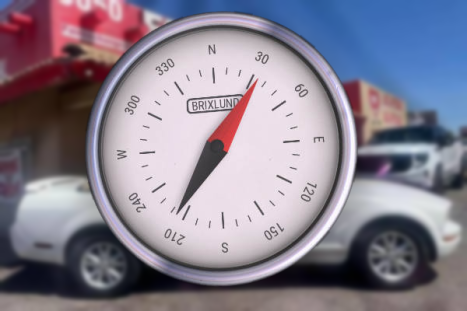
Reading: 35 °
